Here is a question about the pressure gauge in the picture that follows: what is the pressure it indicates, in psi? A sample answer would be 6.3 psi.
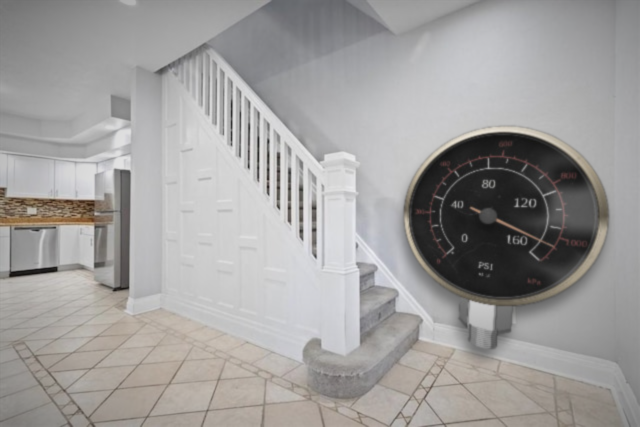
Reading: 150 psi
